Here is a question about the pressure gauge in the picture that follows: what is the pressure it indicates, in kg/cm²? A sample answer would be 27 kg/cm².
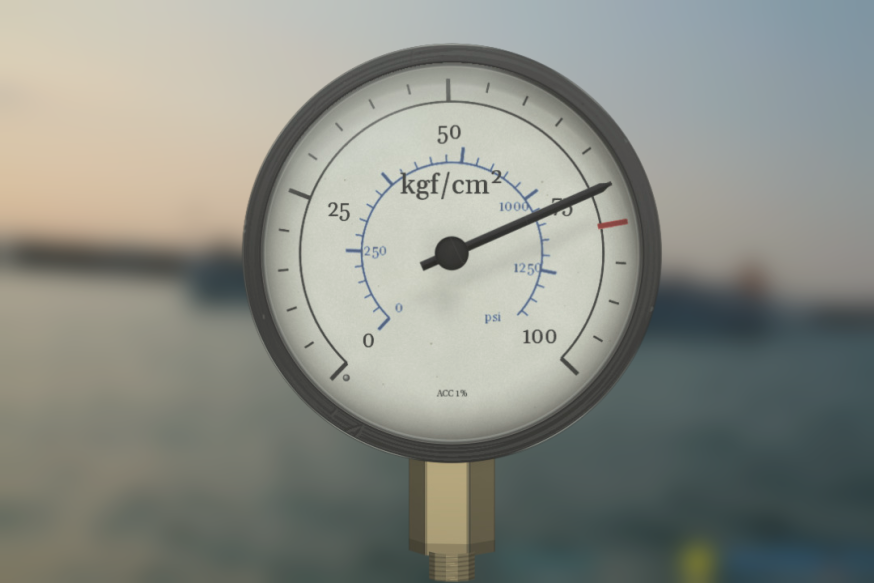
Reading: 75 kg/cm²
